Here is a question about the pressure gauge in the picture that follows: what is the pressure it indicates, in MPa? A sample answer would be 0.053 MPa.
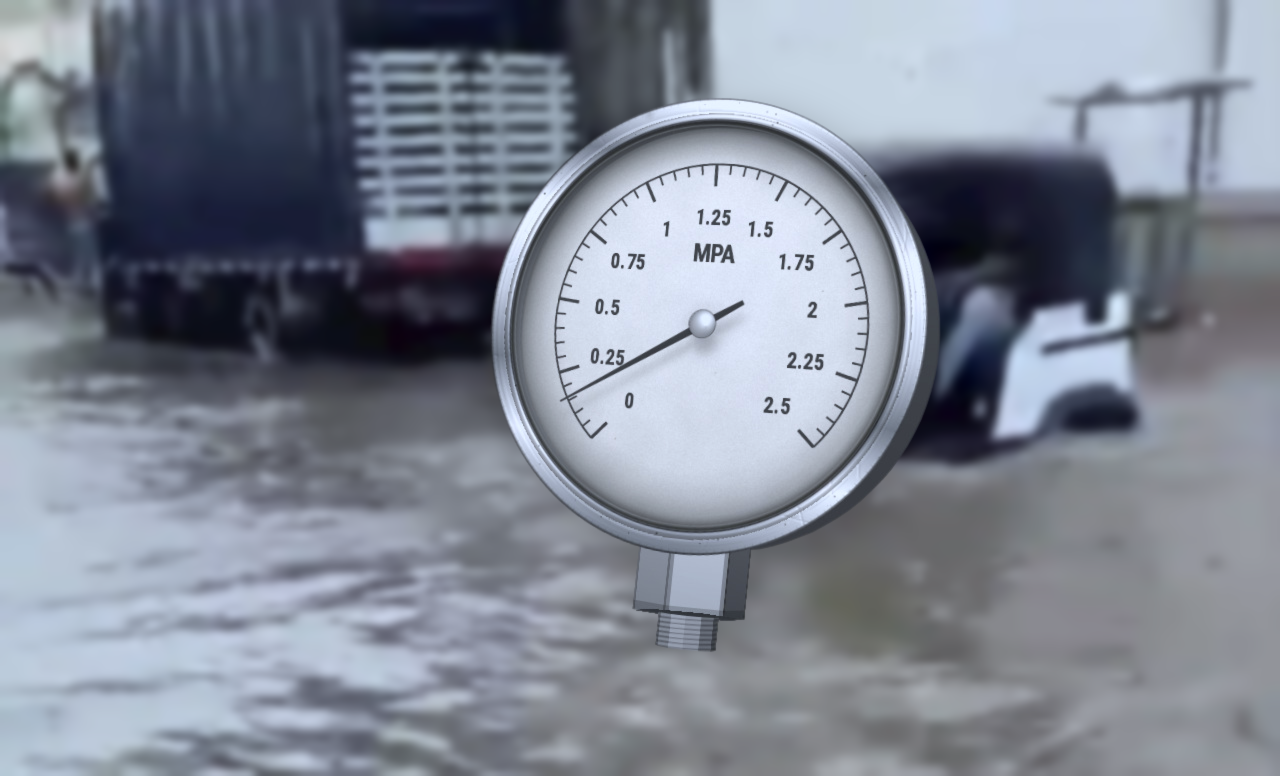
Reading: 0.15 MPa
